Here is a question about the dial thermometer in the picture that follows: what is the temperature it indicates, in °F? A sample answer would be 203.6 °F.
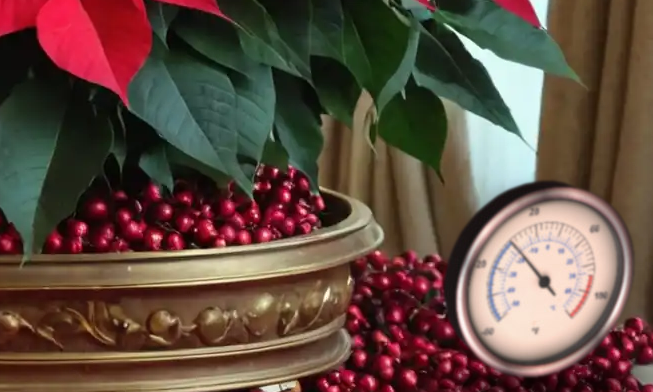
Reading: 0 °F
